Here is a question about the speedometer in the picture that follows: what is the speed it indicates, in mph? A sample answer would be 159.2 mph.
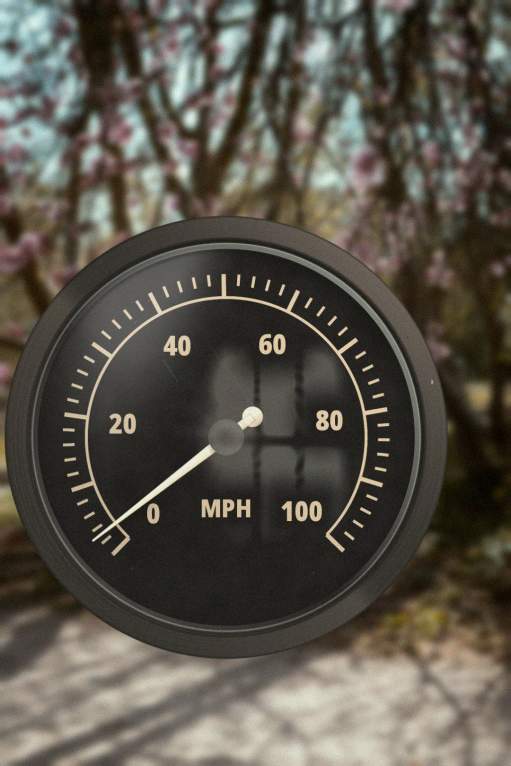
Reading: 3 mph
